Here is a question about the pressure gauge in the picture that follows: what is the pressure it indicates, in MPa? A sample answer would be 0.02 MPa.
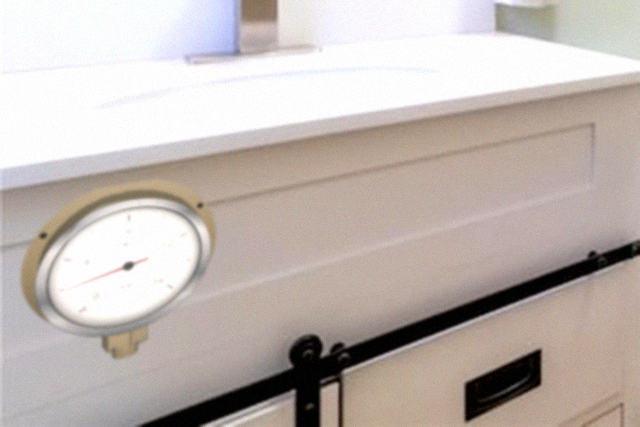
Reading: 2 MPa
